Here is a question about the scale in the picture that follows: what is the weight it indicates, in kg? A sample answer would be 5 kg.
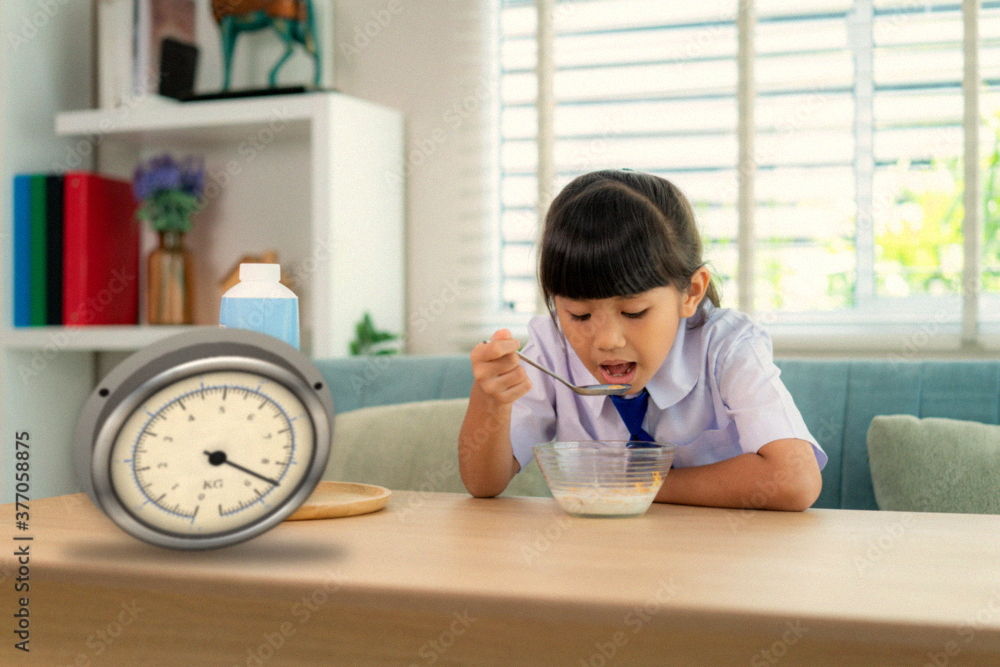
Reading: 8.5 kg
